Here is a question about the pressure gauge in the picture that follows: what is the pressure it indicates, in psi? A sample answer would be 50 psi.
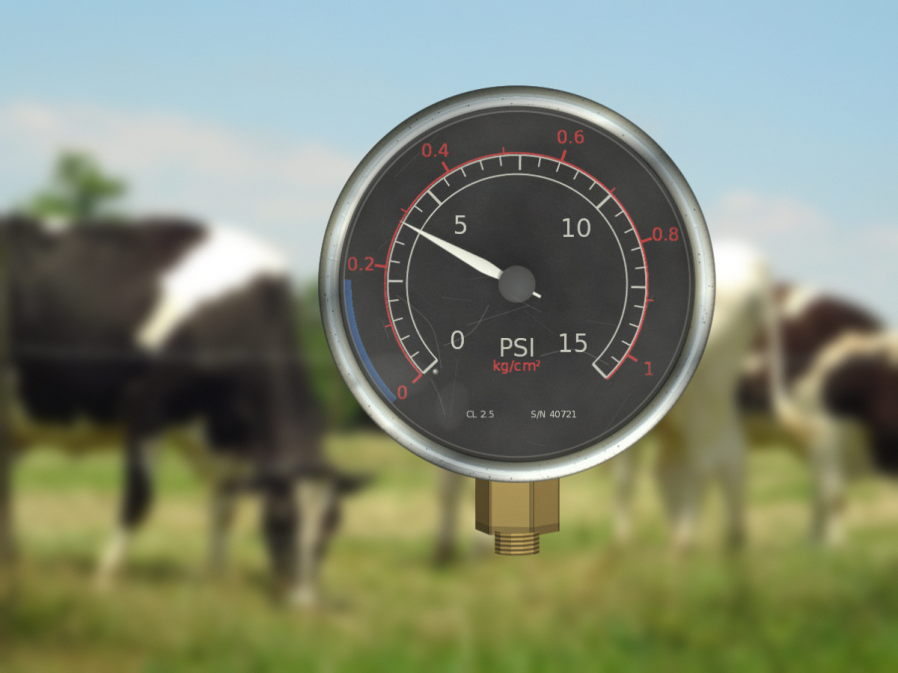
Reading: 4 psi
